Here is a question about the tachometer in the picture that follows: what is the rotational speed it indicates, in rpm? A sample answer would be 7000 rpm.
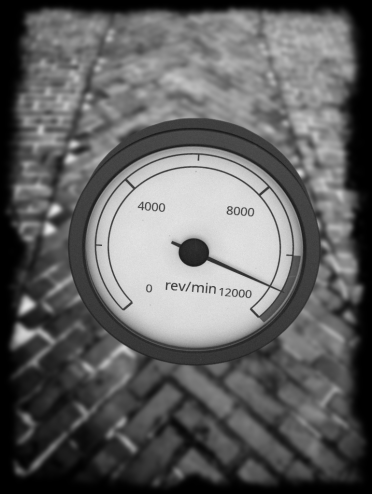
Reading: 11000 rpm
